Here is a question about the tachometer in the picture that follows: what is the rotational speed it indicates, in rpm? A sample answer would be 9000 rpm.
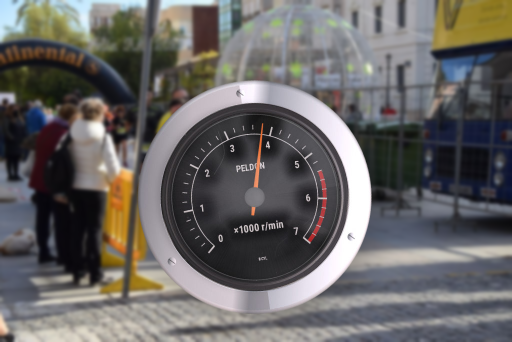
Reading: 3800 rpm
